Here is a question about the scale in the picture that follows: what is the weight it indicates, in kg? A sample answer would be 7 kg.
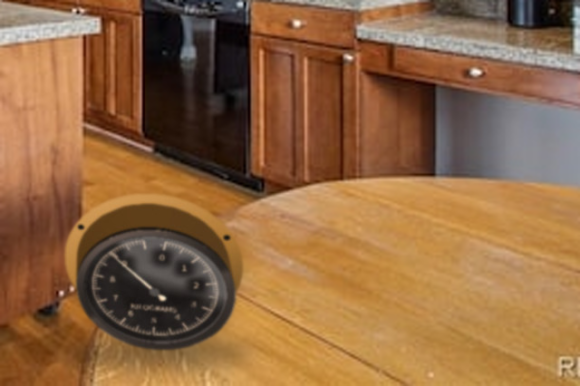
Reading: 9 kg
